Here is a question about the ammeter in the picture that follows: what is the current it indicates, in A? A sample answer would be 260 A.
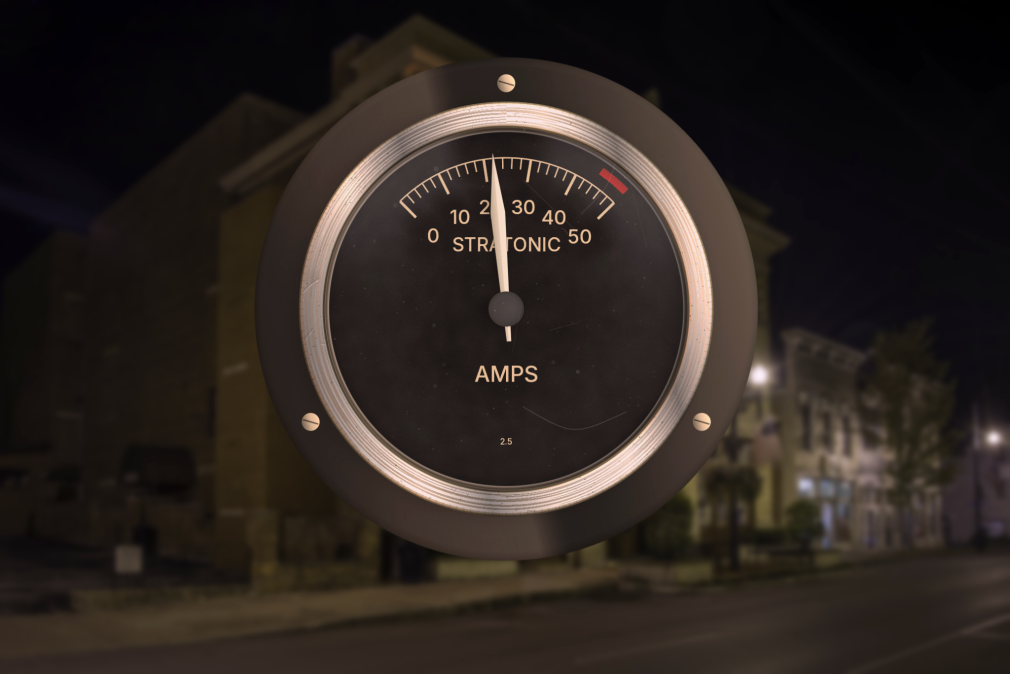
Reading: 22 A
